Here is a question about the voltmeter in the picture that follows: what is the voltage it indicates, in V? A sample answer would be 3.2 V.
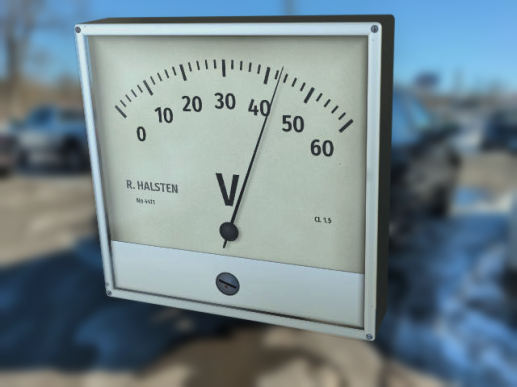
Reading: 43 V
